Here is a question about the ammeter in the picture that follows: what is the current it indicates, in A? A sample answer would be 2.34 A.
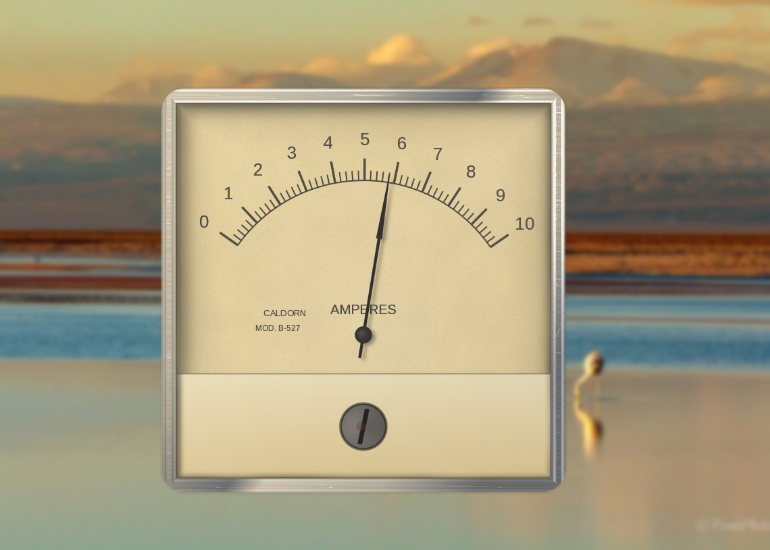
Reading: 5.8 A
